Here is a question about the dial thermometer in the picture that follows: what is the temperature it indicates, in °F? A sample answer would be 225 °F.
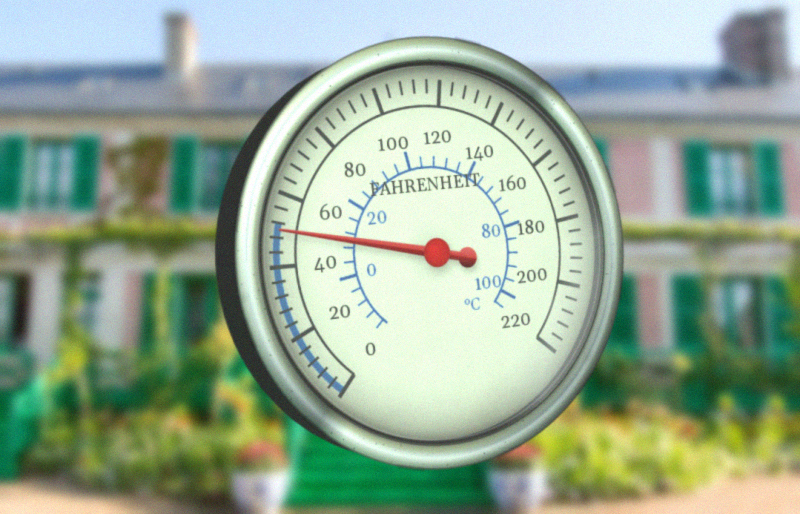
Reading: 50 °F
